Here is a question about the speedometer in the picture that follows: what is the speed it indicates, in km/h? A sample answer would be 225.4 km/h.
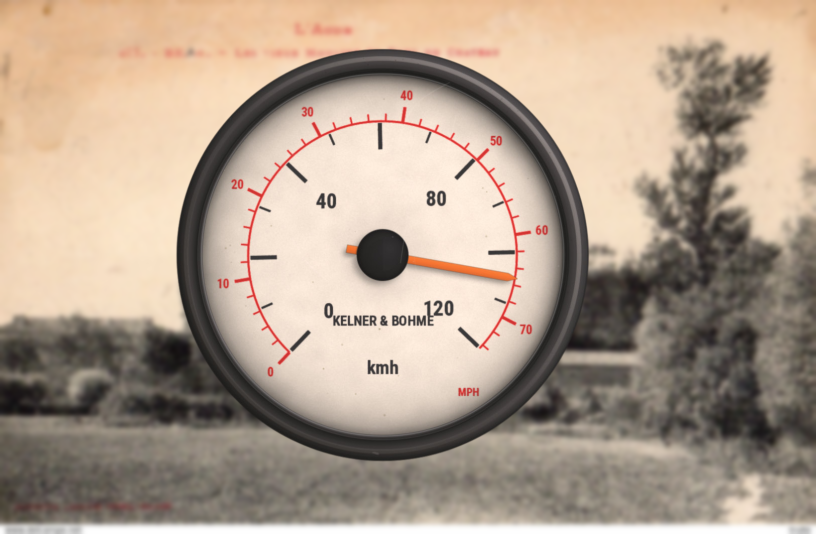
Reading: 105 km/h
